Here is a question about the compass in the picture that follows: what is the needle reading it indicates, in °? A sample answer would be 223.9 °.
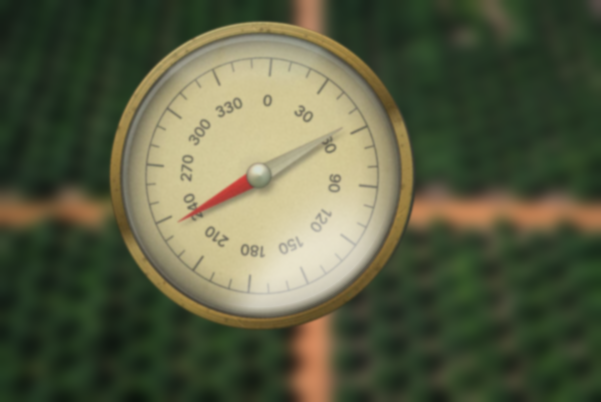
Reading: 235 °
